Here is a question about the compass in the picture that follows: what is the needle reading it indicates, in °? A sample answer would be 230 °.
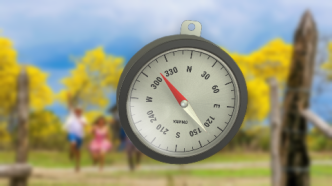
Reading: 315 °
